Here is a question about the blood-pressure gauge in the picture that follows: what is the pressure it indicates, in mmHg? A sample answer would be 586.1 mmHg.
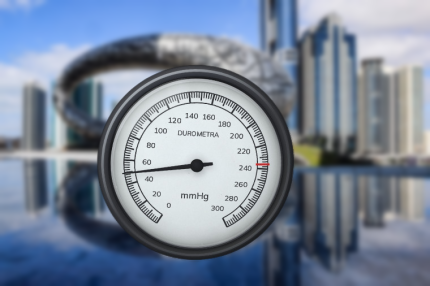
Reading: 50 mmHg
